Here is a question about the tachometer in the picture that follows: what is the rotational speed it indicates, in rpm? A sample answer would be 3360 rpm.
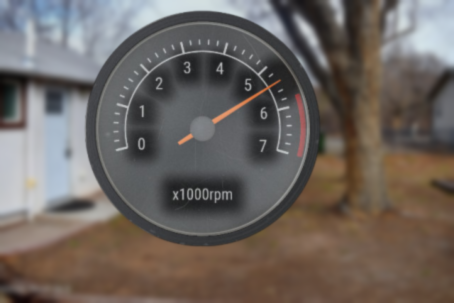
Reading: 5400 rpm
